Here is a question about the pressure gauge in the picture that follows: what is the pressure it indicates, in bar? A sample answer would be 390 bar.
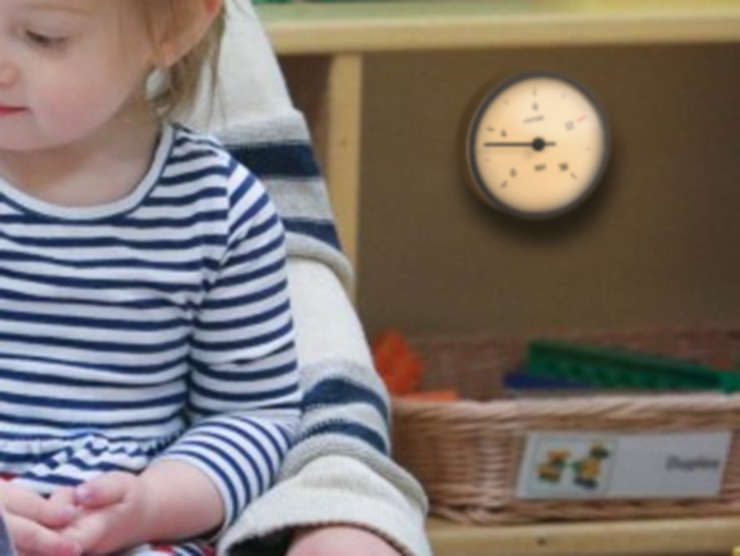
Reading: 3 bar
